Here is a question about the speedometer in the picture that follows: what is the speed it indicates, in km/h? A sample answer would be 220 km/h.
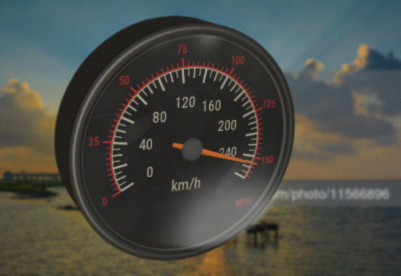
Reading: 245 km/h
